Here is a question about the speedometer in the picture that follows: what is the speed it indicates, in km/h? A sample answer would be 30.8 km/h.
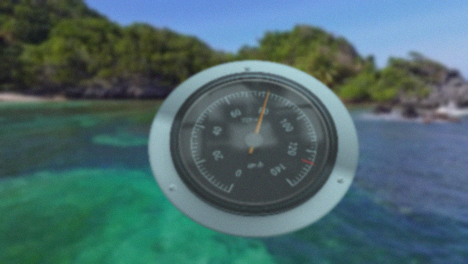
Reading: 80 km/h
